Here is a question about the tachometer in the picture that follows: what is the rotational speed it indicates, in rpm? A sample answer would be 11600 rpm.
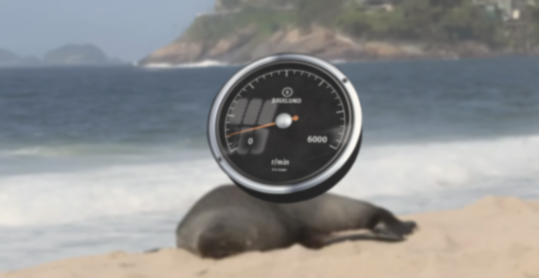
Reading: 400 rpm
